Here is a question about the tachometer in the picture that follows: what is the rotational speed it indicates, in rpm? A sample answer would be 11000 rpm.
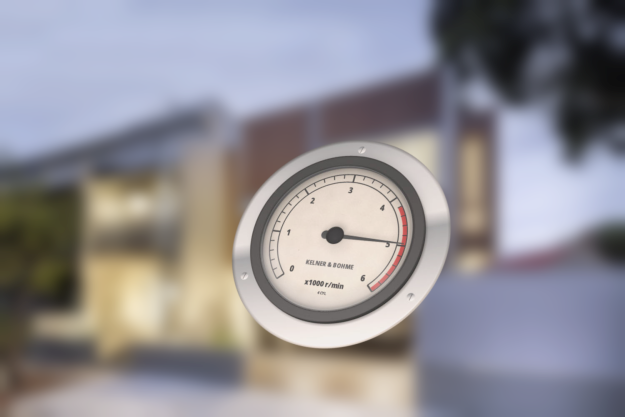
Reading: 5000 rpm
